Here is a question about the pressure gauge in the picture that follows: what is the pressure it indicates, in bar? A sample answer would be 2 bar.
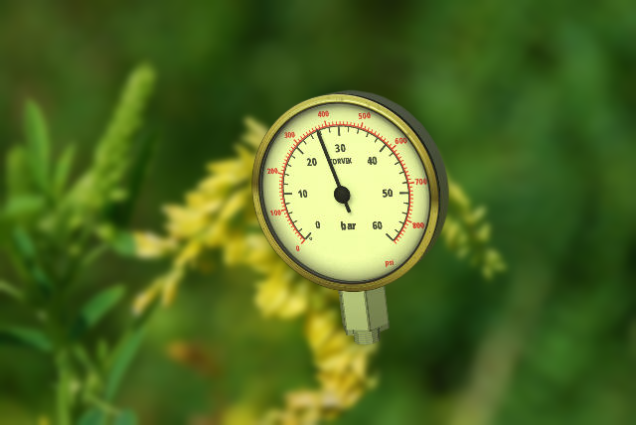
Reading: 26 bar
